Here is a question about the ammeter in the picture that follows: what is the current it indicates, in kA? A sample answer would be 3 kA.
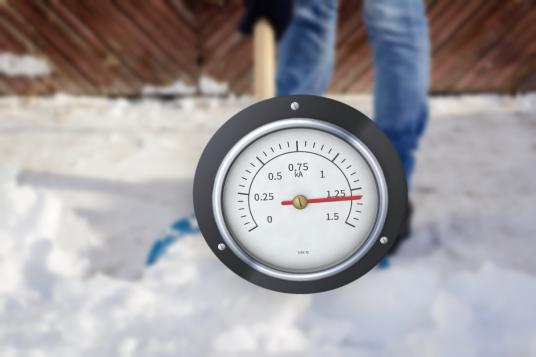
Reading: 1.3 kA
